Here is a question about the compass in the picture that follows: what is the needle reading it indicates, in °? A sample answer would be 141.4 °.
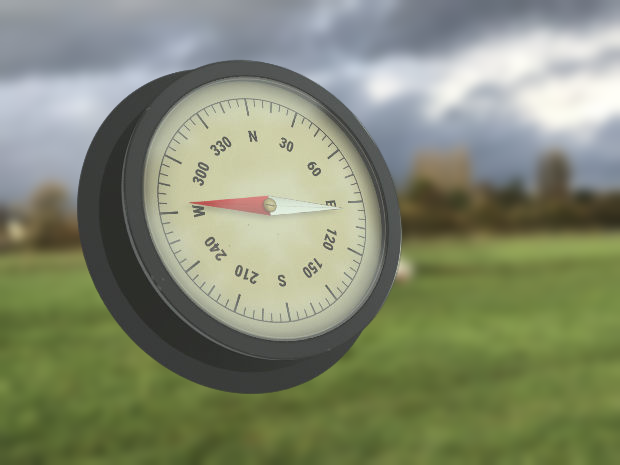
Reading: 275 °
